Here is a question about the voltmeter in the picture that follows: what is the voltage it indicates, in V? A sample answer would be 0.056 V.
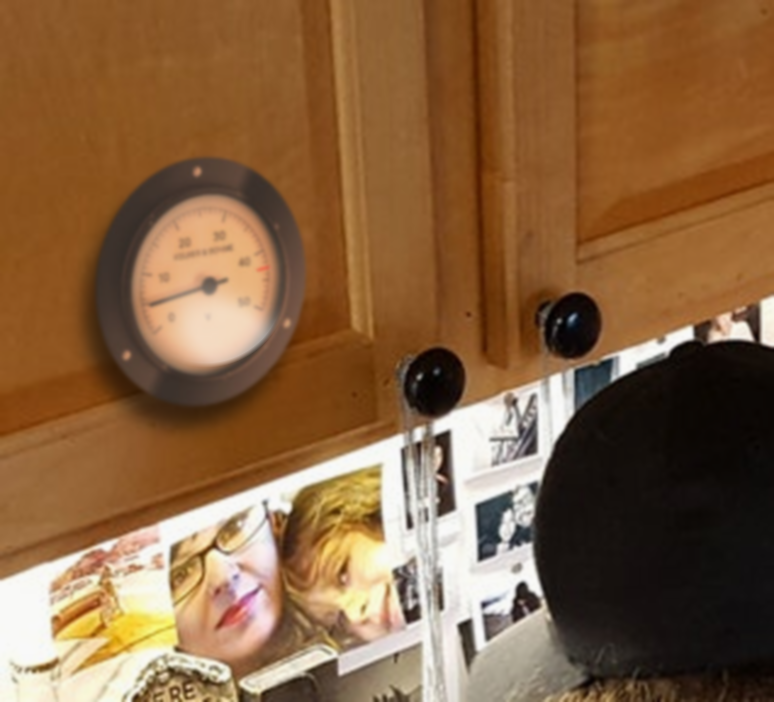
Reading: 5 V
